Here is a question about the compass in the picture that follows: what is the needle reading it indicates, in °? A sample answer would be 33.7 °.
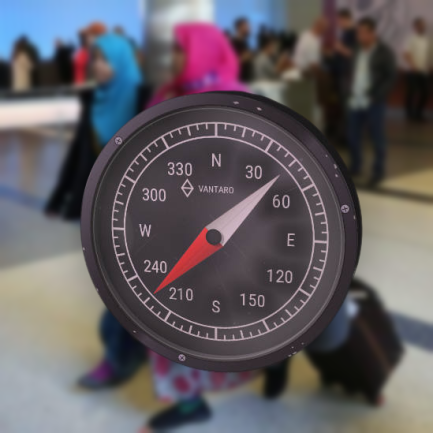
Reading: 225 °
